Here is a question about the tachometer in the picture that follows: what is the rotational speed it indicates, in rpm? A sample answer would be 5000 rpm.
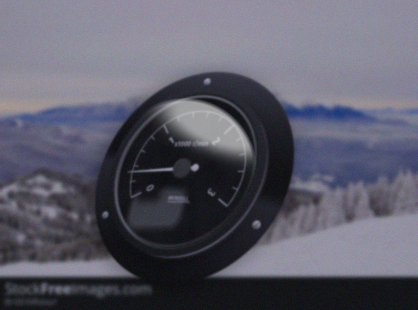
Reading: 300 rpm
